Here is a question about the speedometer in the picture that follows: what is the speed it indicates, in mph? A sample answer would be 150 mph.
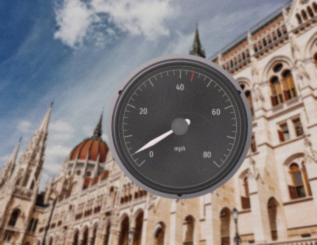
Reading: 4 mph
